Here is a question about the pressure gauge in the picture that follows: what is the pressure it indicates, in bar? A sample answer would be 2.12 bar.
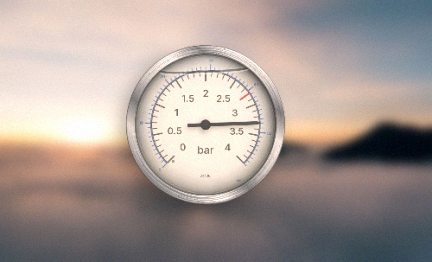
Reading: 3.3 bar
